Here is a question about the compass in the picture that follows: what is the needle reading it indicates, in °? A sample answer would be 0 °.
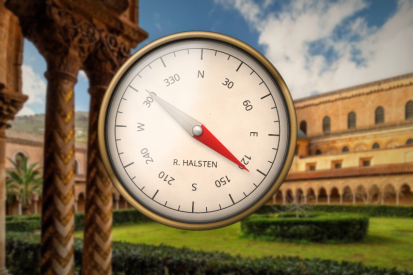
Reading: 125 °
